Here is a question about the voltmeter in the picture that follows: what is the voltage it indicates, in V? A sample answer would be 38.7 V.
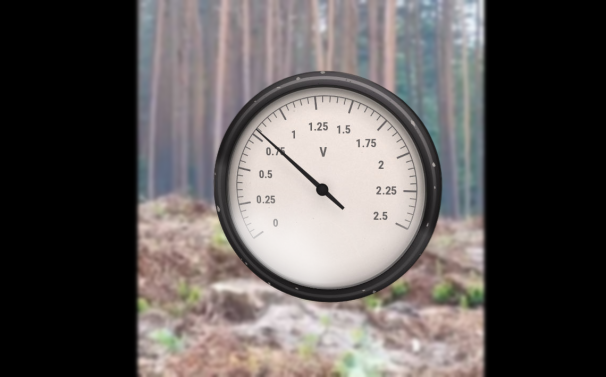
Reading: 0.8 V
